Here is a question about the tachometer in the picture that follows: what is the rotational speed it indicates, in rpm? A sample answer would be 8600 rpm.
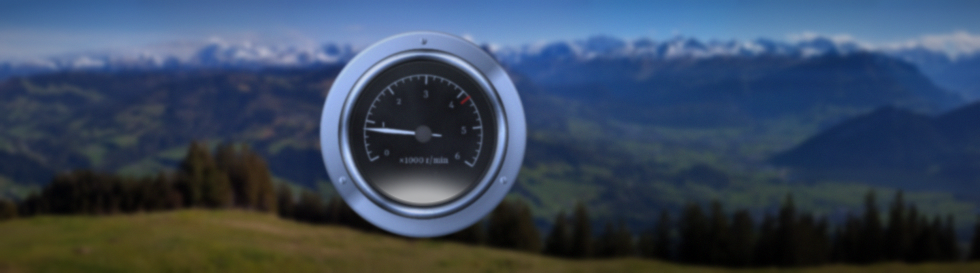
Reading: 800 rpm
